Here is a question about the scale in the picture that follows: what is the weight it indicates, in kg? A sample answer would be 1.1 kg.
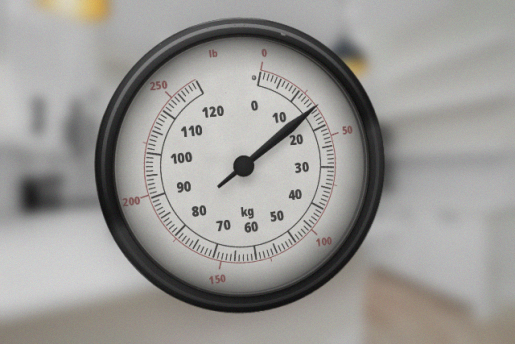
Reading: 15 kg
